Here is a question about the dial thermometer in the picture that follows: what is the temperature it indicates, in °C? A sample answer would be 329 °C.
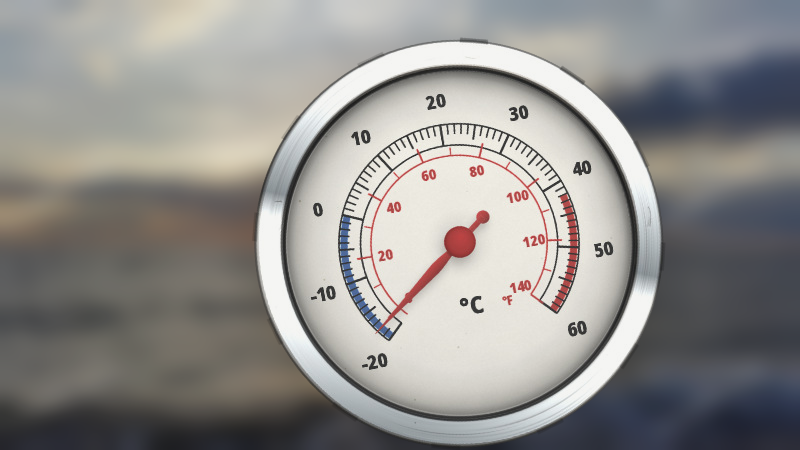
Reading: -18 °C
